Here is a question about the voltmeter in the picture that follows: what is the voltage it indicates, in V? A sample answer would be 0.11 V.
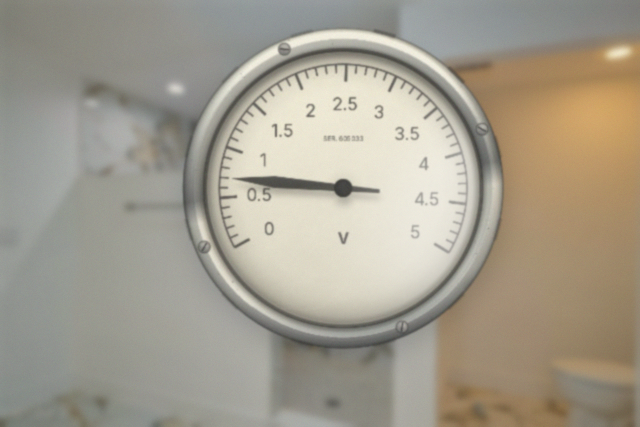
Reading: 0.7 V
